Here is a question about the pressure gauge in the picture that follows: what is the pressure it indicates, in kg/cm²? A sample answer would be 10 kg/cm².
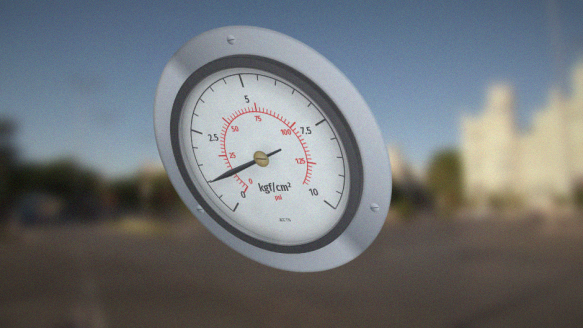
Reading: 1 kg/cm²
